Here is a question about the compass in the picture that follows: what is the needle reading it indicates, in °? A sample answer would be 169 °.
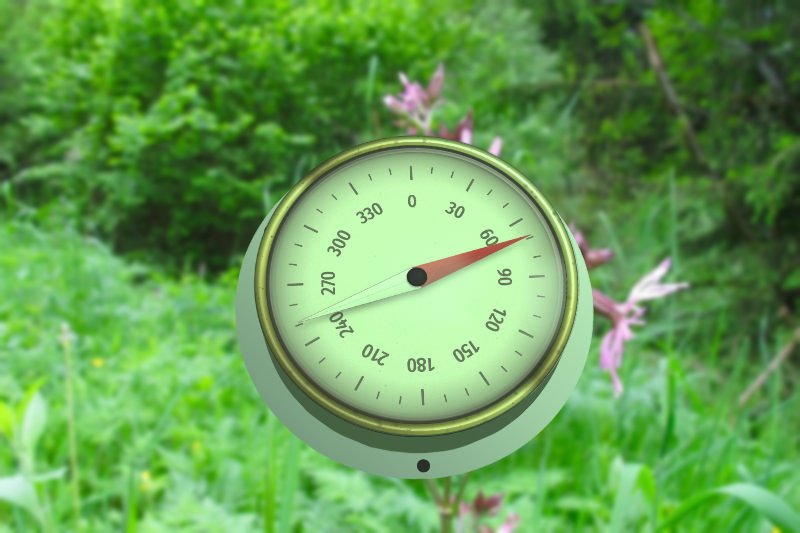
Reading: 70 °
